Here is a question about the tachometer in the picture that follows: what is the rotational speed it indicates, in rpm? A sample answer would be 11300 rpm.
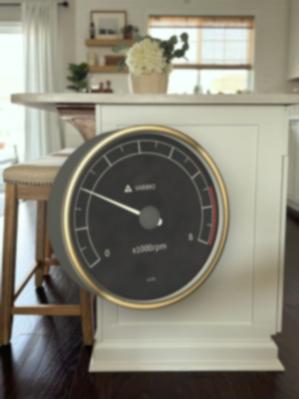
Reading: 2000 rpm
